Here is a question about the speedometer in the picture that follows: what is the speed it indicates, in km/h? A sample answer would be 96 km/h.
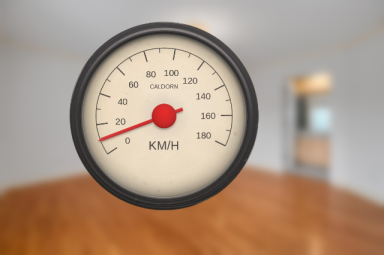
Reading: 10 km/h
